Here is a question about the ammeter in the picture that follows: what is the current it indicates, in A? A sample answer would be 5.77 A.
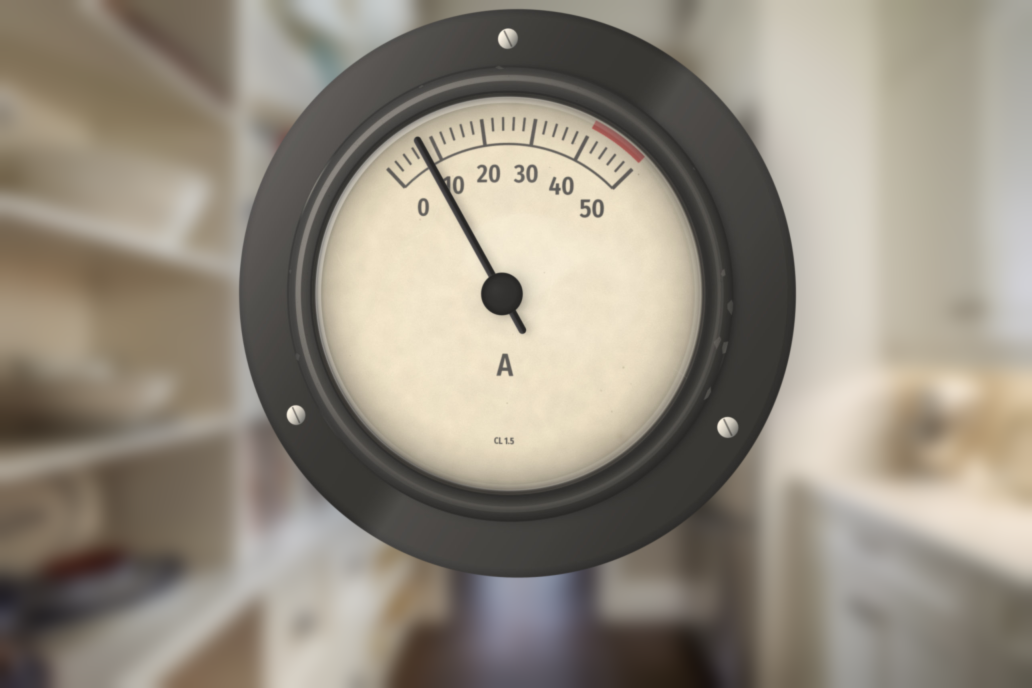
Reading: 8 A
